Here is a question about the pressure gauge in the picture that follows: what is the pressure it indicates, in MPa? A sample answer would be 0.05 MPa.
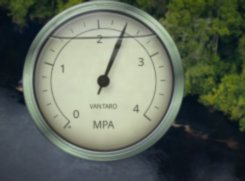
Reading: 2.4 MPa
